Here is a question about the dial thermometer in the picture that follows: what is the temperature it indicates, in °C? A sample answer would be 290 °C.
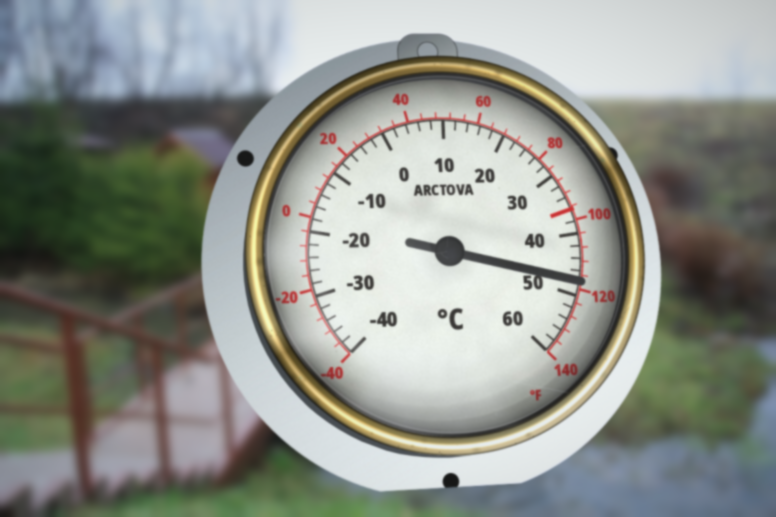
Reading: 48 °C
